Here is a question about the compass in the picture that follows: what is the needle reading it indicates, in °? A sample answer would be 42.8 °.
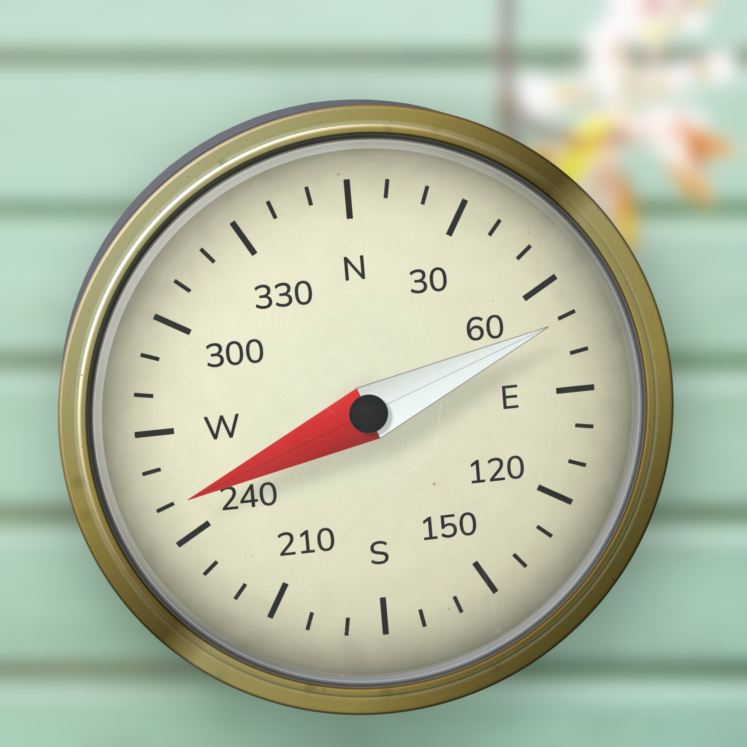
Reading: 250 °
